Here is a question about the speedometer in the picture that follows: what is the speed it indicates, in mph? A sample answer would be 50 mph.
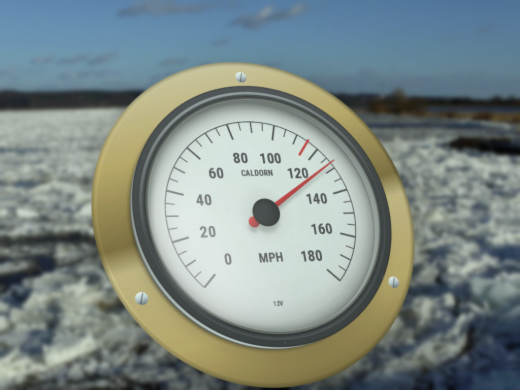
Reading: 127.5 mph
